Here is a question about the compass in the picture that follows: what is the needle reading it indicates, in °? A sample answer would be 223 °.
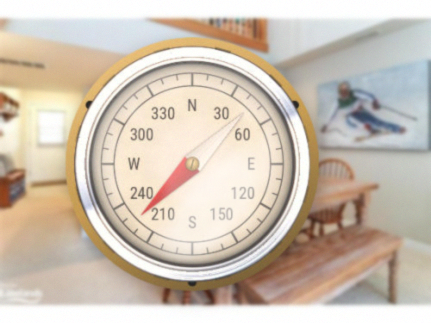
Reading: 225 °
